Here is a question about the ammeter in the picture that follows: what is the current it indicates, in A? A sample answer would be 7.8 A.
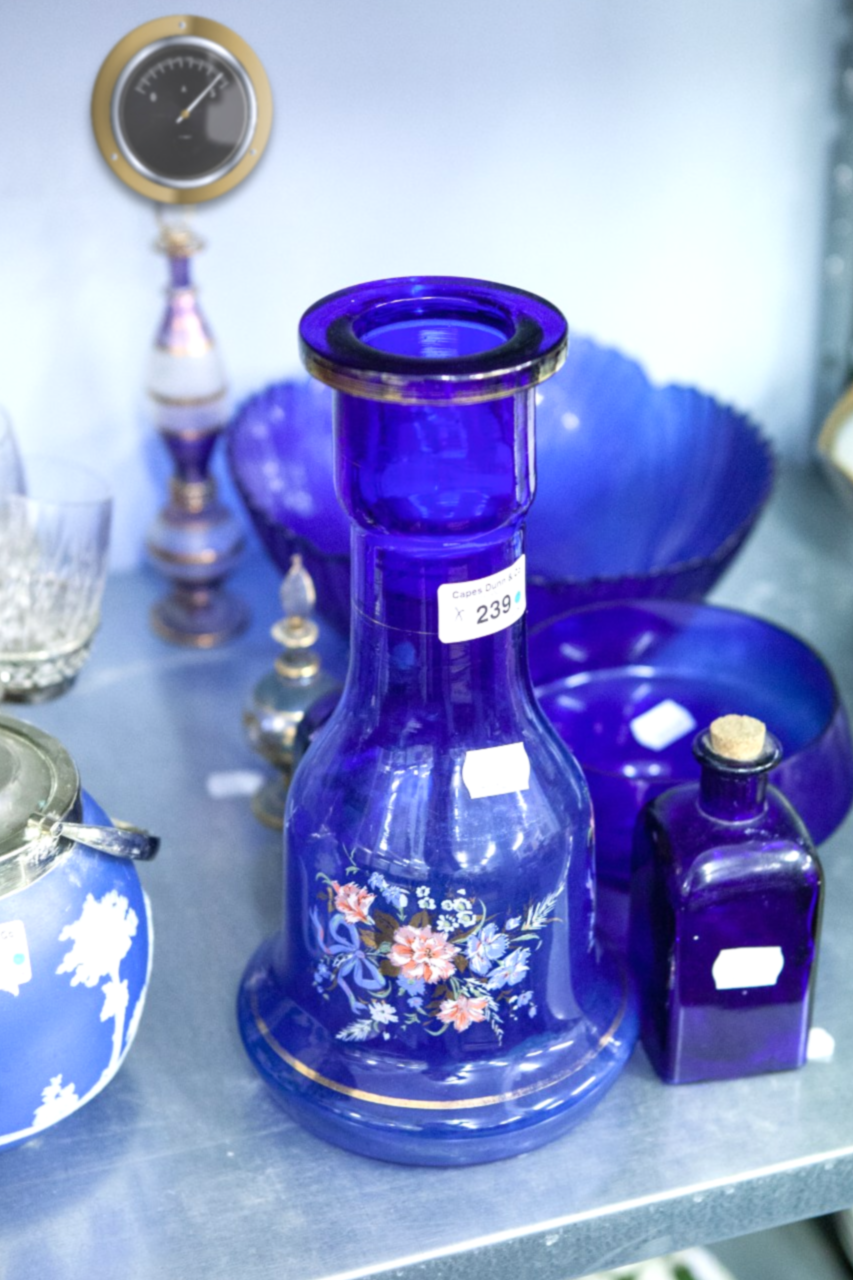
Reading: 4.5 A
